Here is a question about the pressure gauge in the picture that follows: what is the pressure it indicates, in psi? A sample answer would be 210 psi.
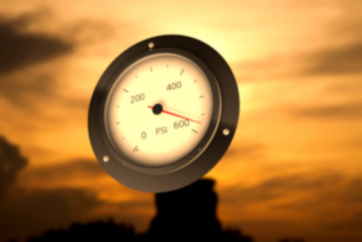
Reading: 575 psi
